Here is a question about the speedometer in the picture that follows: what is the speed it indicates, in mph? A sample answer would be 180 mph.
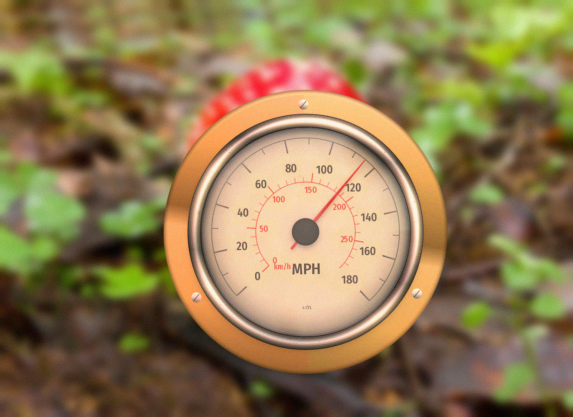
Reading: 115 mph
